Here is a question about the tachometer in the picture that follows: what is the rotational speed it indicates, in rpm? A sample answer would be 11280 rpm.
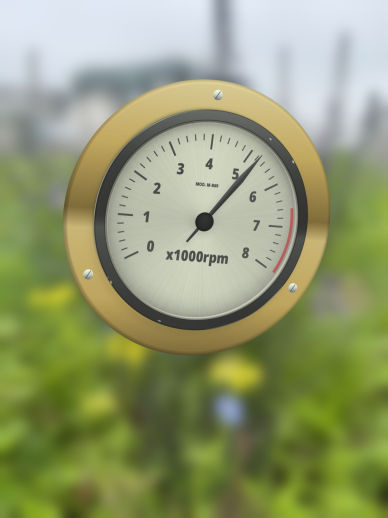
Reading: 5200 rpm
